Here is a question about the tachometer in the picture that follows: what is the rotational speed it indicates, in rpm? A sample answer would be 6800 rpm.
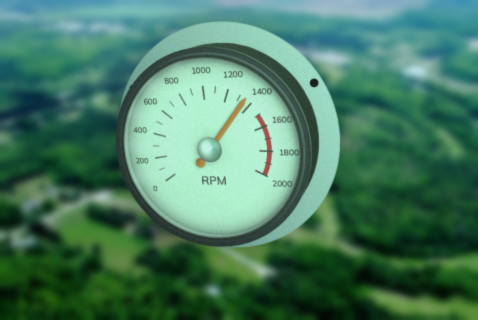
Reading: 1350 rpm
